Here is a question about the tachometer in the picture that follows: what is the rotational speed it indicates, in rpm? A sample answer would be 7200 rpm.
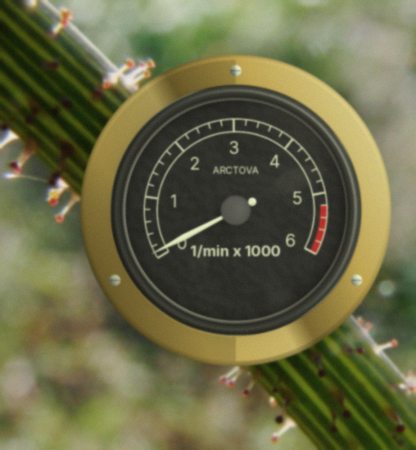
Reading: 100 rpm
